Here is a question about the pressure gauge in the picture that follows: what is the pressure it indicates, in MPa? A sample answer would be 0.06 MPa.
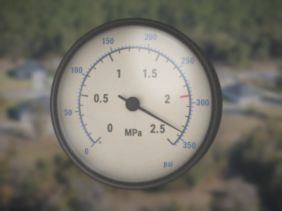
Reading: 2.35 MPa
